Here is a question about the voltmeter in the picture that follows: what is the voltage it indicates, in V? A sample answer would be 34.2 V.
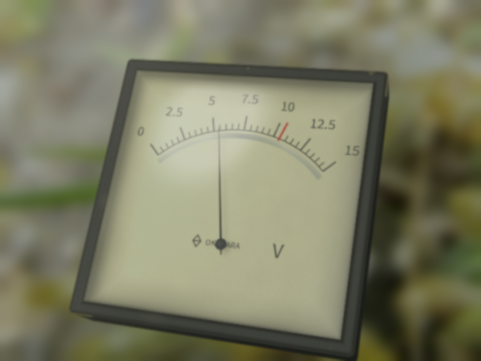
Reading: 5.5 V
